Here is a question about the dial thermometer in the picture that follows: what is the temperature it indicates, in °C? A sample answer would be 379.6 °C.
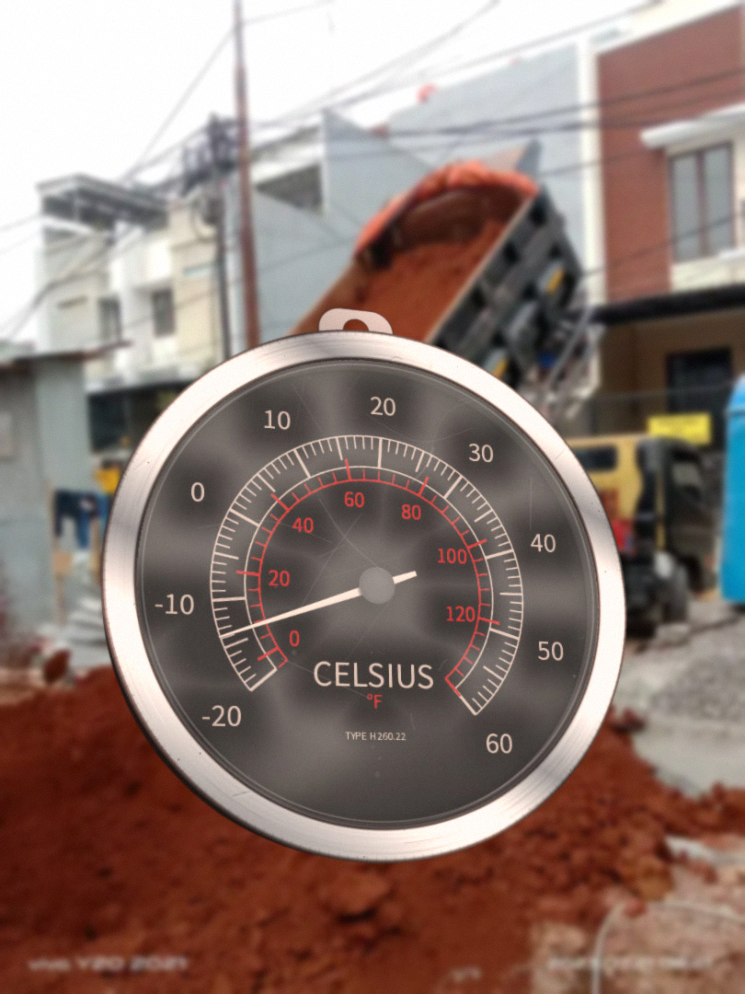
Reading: -14 °C
